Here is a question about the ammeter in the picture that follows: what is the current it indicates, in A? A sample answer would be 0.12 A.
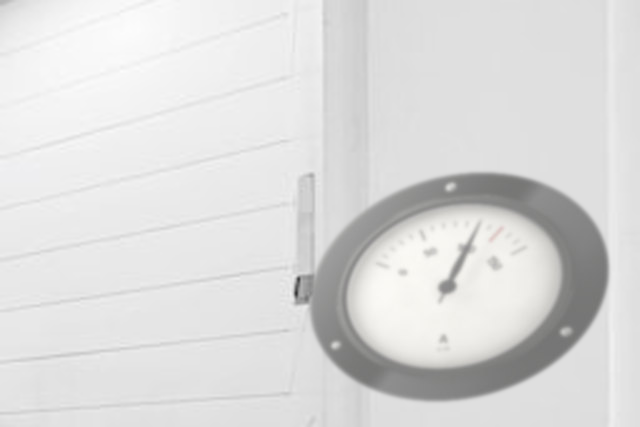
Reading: 100 A
